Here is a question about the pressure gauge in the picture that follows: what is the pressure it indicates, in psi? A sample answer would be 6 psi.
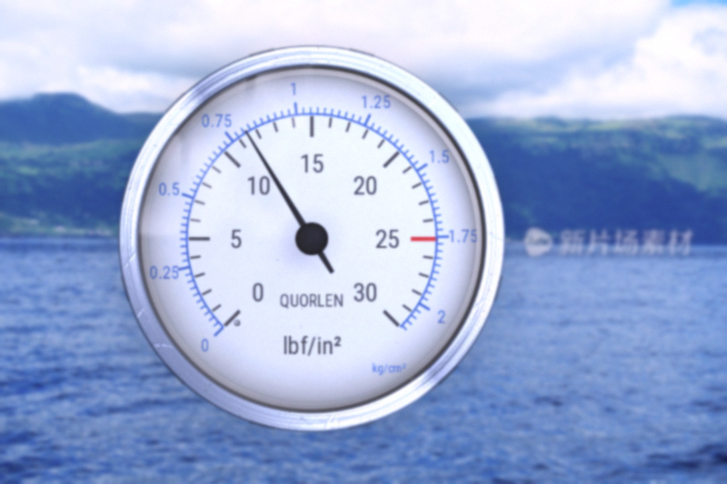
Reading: 11.5 psi
